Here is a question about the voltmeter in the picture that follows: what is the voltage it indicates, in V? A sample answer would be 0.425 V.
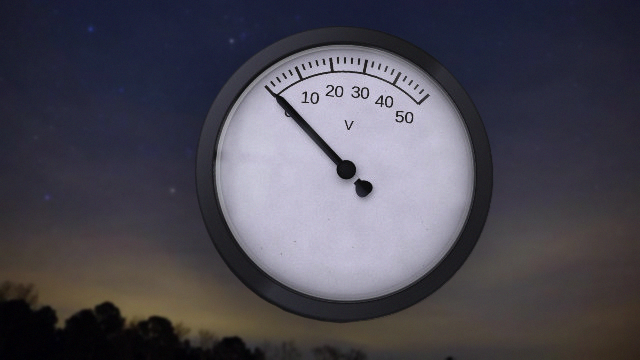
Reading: 0 V
